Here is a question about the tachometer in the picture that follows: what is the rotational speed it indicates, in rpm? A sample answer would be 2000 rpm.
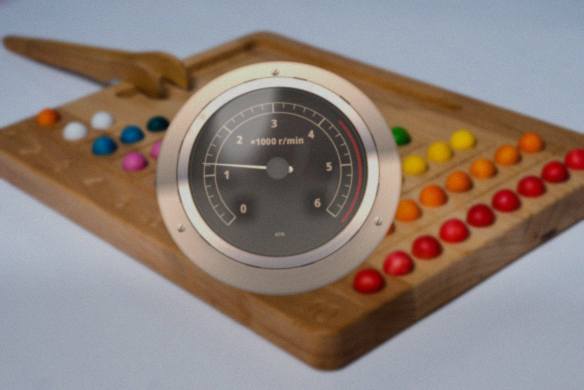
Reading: 1200 rpm
